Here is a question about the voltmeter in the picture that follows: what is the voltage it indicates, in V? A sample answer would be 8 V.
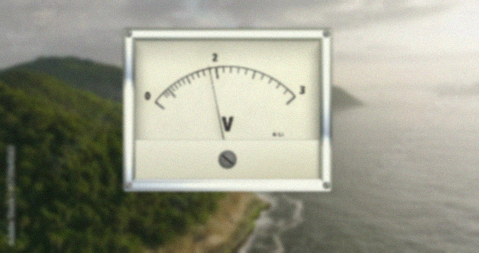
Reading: 1.9 V
